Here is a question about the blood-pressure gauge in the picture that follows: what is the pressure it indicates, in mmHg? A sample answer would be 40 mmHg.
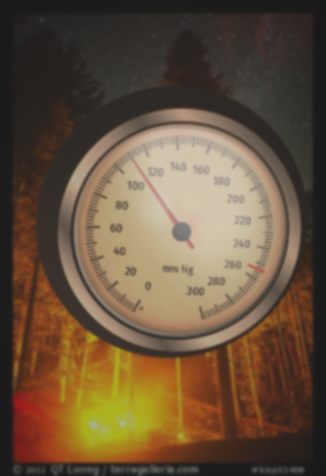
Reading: 110 mmHg
